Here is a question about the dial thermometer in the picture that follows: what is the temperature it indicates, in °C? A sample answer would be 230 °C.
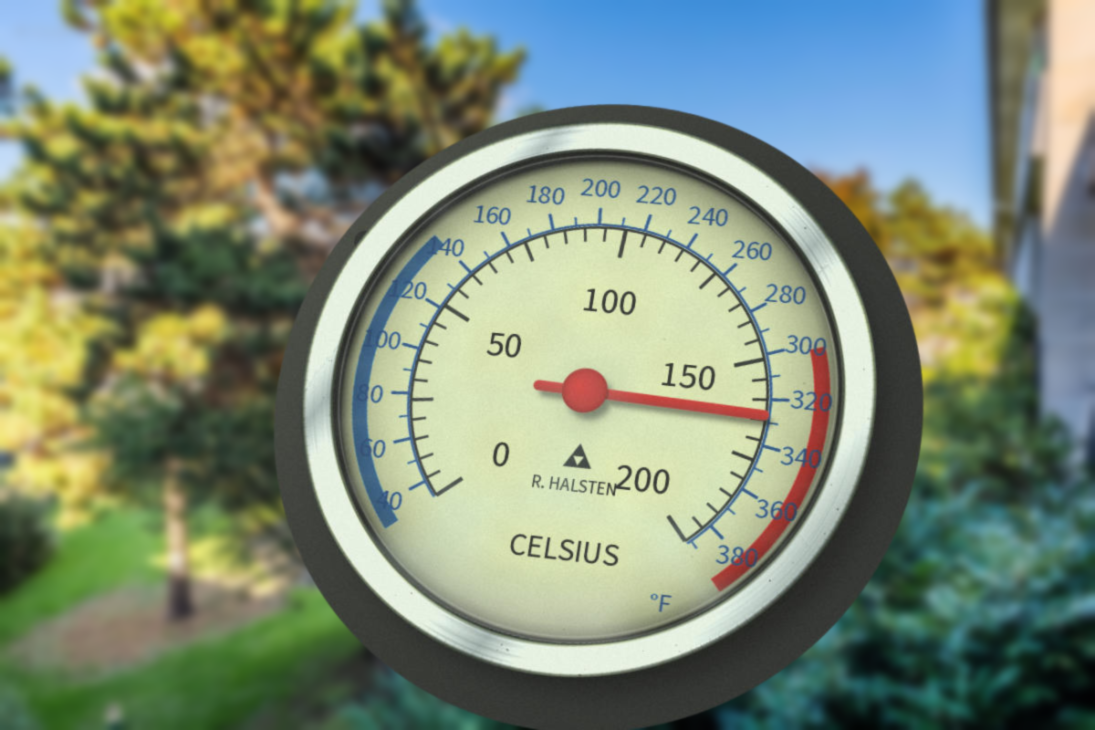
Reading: 165 °C
